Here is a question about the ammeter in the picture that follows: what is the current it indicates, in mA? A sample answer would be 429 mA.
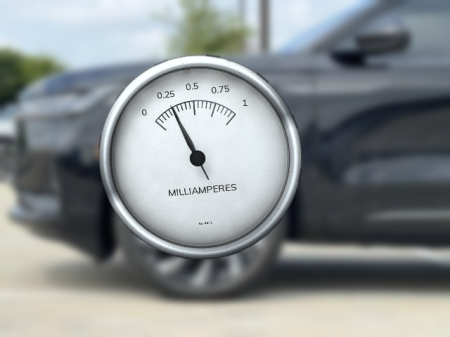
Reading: 0.25 mA
